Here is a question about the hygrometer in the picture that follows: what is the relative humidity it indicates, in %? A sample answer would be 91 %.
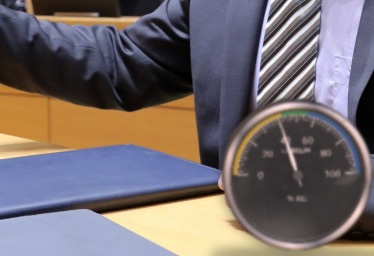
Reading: 40 %
